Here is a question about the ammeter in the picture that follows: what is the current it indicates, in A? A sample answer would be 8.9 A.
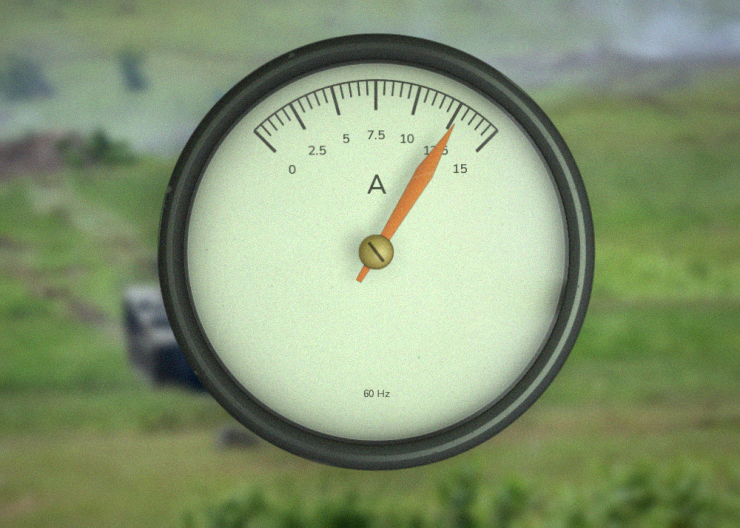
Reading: 12.75 A
